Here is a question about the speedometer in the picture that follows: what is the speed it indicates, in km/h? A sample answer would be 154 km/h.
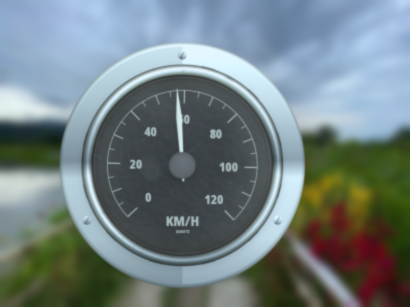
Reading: 57.5 km/h
